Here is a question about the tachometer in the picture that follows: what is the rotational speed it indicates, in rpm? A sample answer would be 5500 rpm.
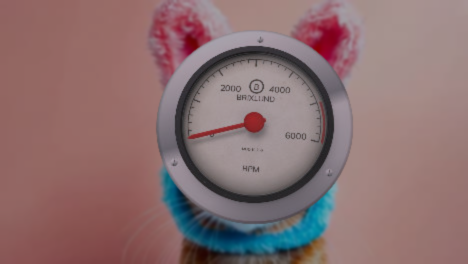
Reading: 0 rpm
